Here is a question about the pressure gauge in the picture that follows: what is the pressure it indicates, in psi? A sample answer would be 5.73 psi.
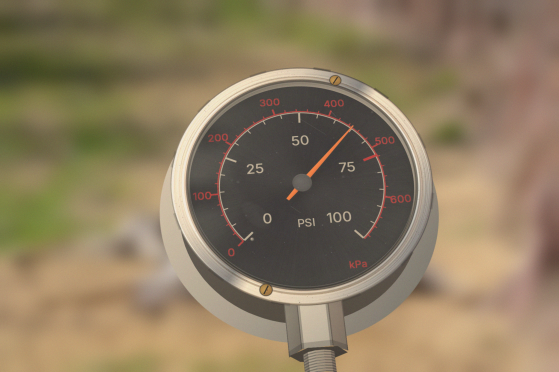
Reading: 65 psi
